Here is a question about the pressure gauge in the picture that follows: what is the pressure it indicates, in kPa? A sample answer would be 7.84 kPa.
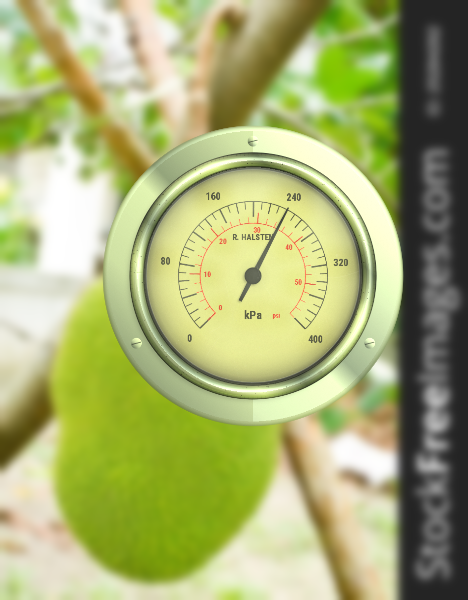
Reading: 240 kPa
